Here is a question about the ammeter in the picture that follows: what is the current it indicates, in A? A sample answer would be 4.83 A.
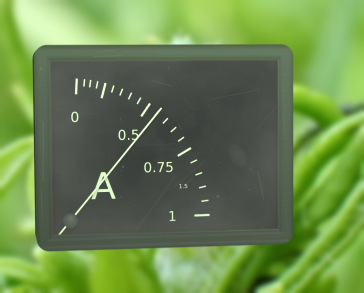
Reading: 0.55 A
